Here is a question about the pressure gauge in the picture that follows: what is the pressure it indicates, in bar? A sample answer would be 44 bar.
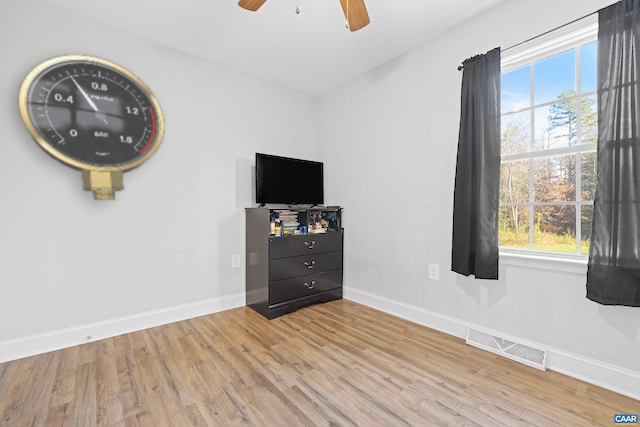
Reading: 0.6 bar
